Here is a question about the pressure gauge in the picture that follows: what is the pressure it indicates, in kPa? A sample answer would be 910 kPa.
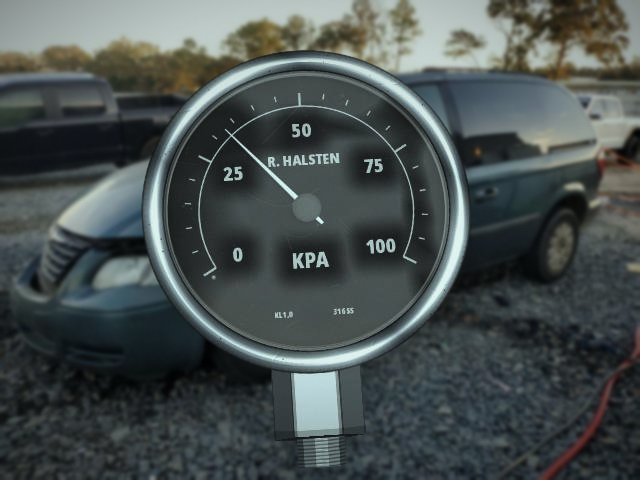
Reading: 32.5 kPa
